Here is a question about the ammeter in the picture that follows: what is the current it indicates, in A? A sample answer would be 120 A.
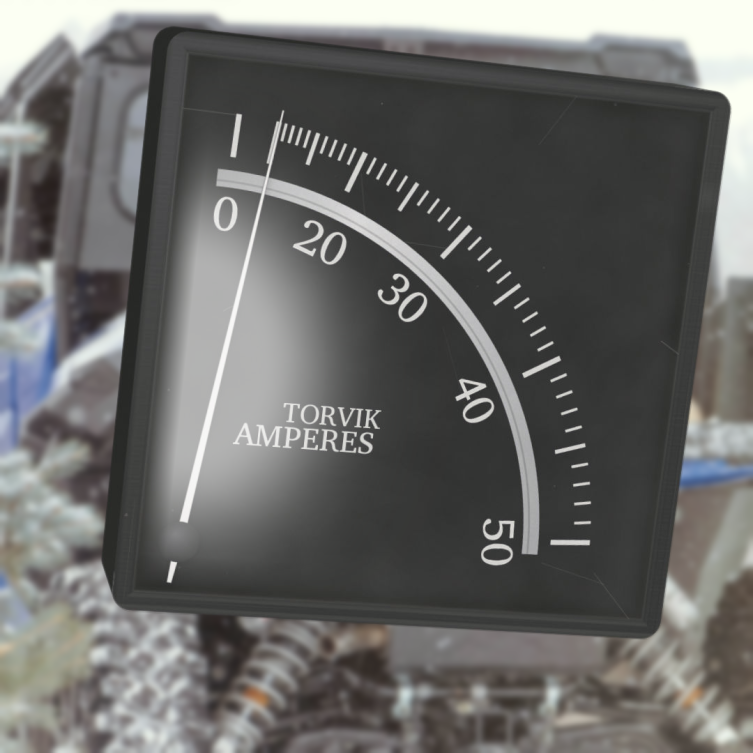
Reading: 10 A
